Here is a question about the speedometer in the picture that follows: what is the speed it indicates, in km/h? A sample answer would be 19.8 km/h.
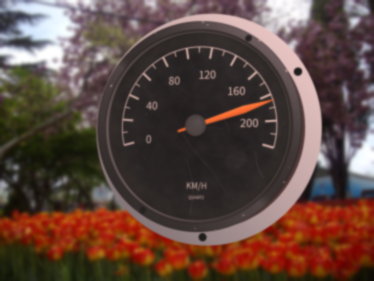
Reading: 185 km/h
